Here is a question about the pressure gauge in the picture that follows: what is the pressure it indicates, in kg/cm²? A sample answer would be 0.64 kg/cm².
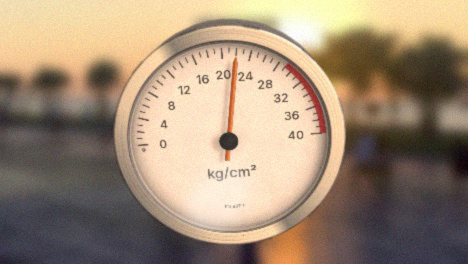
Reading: 22 kg/cm²
